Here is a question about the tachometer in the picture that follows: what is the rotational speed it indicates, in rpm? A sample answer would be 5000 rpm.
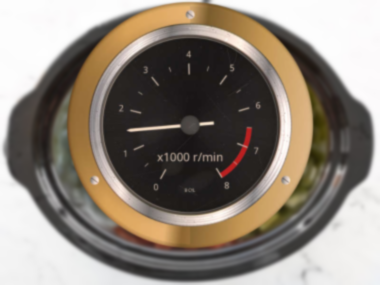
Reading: 1500 rpm
